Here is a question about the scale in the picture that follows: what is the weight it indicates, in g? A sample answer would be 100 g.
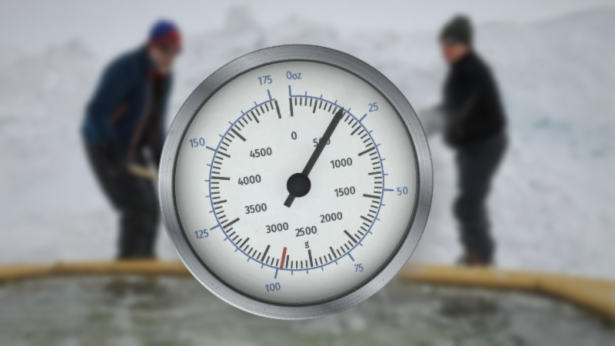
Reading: 500 g
